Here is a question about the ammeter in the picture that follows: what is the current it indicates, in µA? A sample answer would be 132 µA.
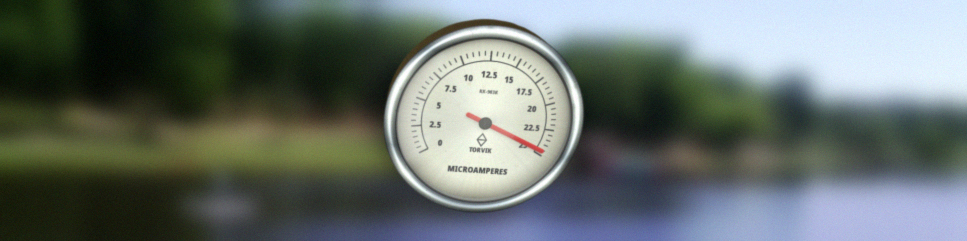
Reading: 24.5 µA
